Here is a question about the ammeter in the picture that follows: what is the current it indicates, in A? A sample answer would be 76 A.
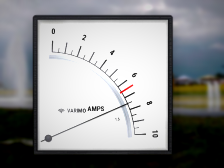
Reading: 7.5 A
